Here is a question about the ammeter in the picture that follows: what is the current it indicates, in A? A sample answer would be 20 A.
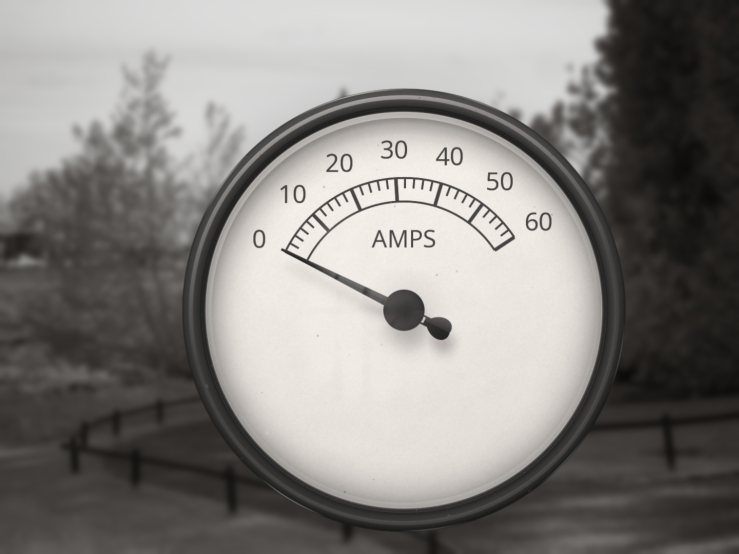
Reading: 0 A
